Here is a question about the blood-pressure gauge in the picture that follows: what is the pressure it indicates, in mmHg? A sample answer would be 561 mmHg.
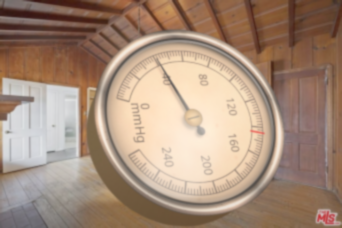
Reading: 40 mmHg
